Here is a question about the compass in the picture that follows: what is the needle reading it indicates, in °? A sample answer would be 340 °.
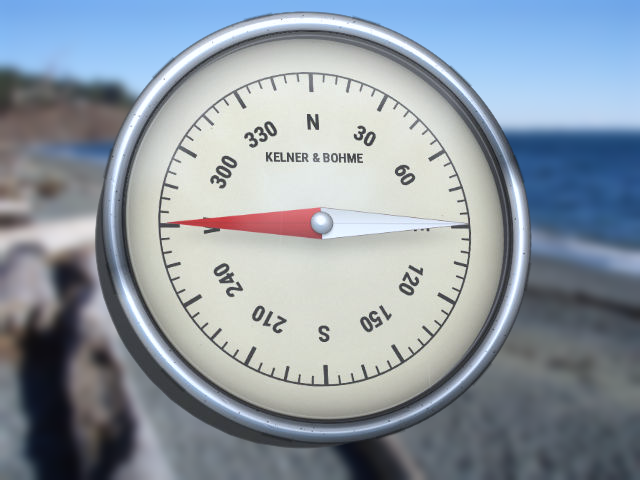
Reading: 270 °
